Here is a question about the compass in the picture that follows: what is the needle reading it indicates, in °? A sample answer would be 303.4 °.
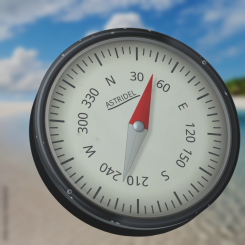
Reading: 45 °
